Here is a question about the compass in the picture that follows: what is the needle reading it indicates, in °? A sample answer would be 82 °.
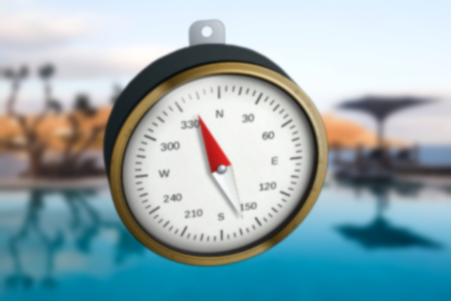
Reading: 340 °
